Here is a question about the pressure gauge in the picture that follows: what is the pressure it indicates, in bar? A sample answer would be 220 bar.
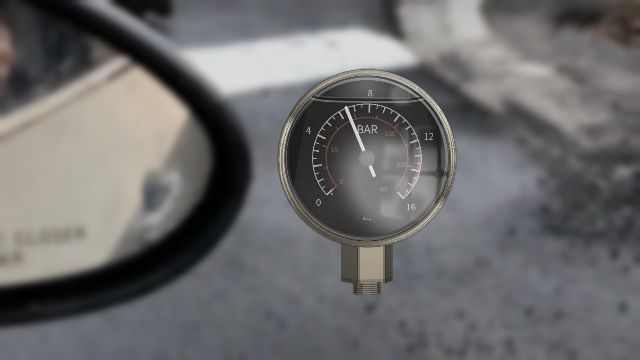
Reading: 6.5 bar
